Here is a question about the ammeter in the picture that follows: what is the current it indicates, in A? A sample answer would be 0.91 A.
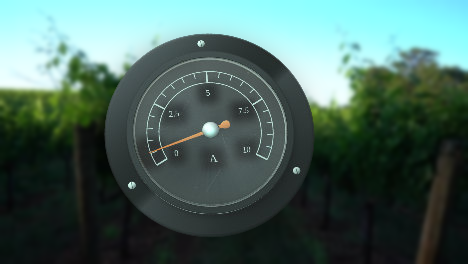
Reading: 0.5 A
